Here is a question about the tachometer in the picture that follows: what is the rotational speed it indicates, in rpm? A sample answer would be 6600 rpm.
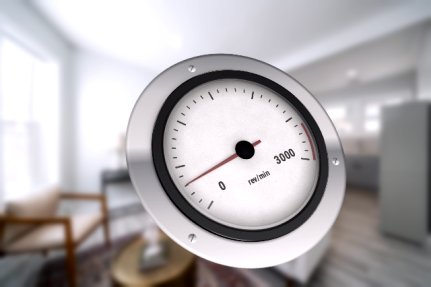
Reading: 300 rpm
